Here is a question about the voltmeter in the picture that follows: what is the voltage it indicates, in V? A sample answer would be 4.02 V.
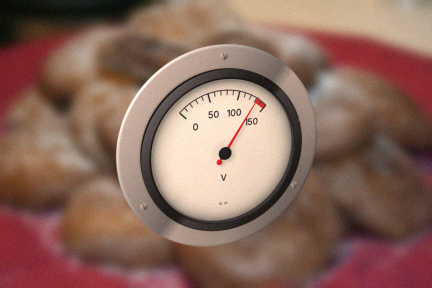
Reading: 130 V
